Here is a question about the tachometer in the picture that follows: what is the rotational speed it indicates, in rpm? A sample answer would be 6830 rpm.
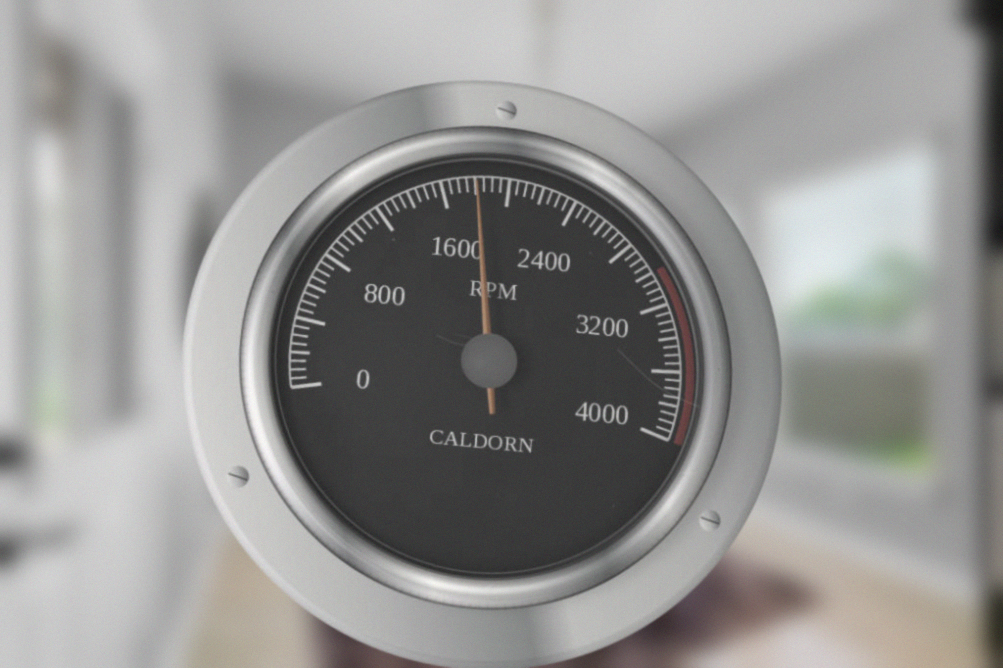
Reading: 1800 rpm
